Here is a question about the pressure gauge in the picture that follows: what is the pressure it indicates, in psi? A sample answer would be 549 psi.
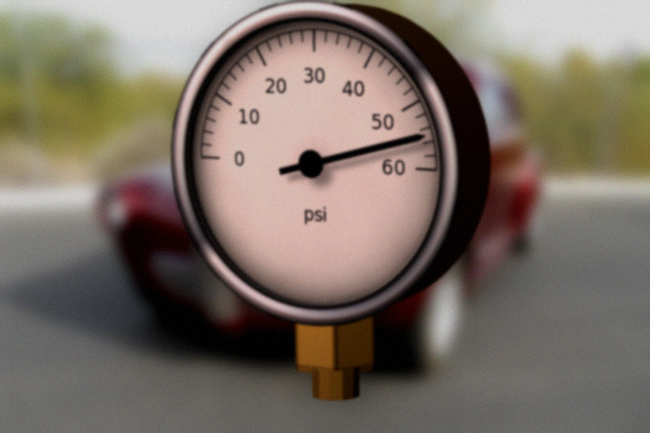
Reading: 55 psi
